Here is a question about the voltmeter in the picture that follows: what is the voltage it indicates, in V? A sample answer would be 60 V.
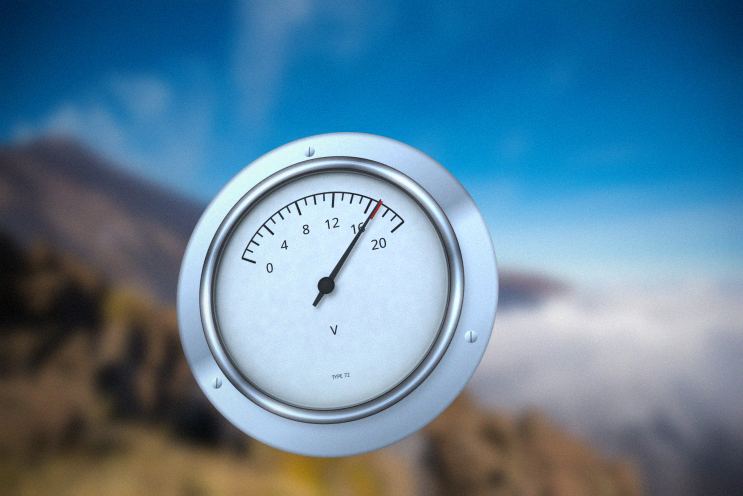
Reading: 17 V
